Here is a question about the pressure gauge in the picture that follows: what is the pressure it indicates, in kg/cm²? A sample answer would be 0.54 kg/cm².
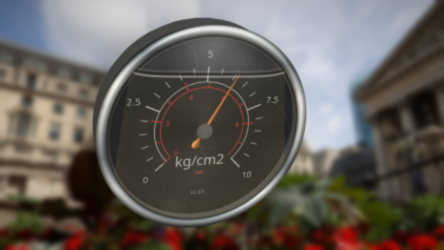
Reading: 6 kg/cm²
